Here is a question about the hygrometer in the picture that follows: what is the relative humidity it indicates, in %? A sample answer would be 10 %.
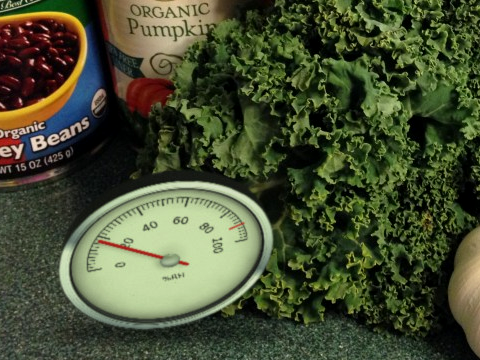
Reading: 20 %
